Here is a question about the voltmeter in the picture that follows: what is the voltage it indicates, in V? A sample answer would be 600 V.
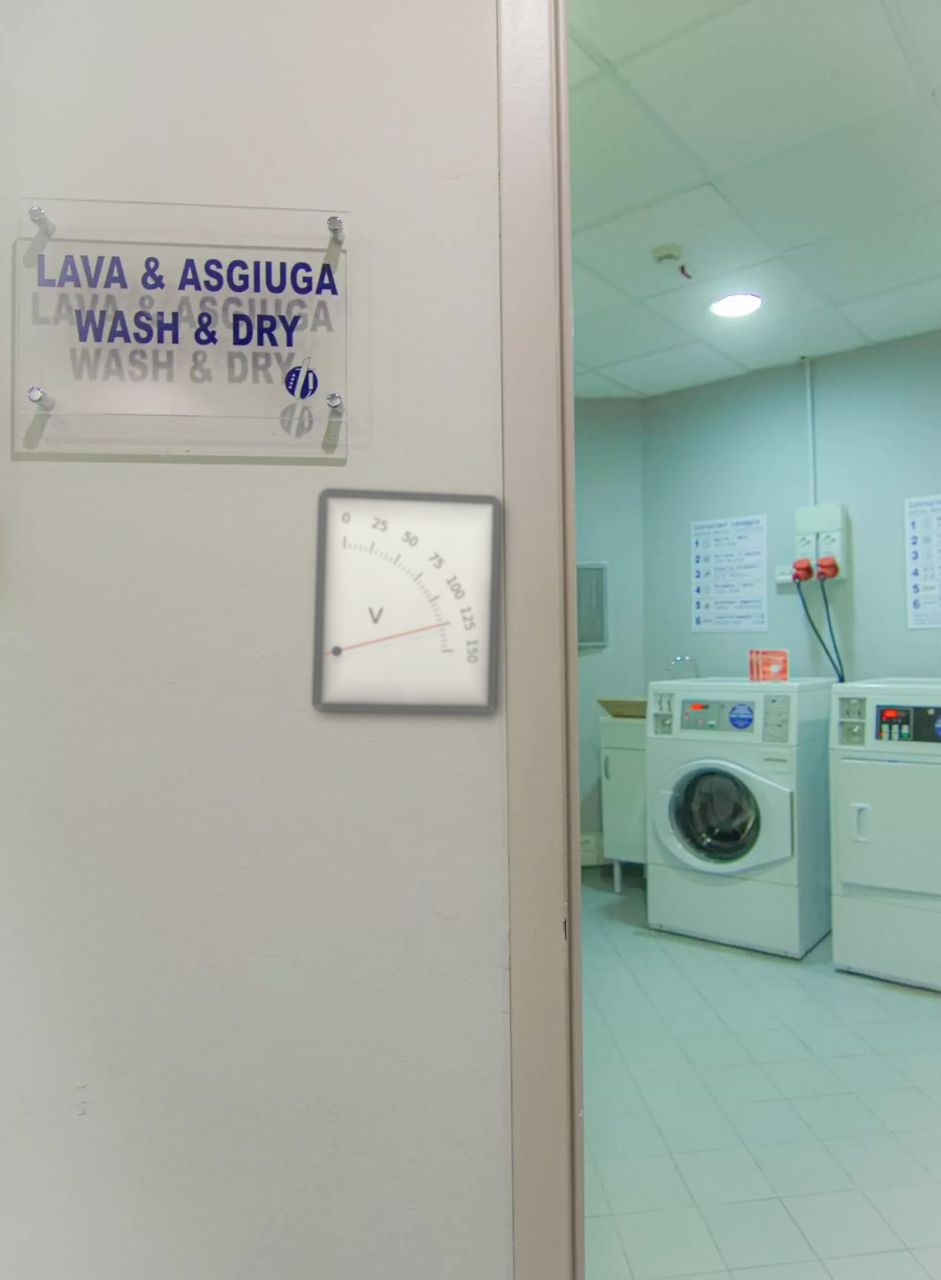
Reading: 125 V
